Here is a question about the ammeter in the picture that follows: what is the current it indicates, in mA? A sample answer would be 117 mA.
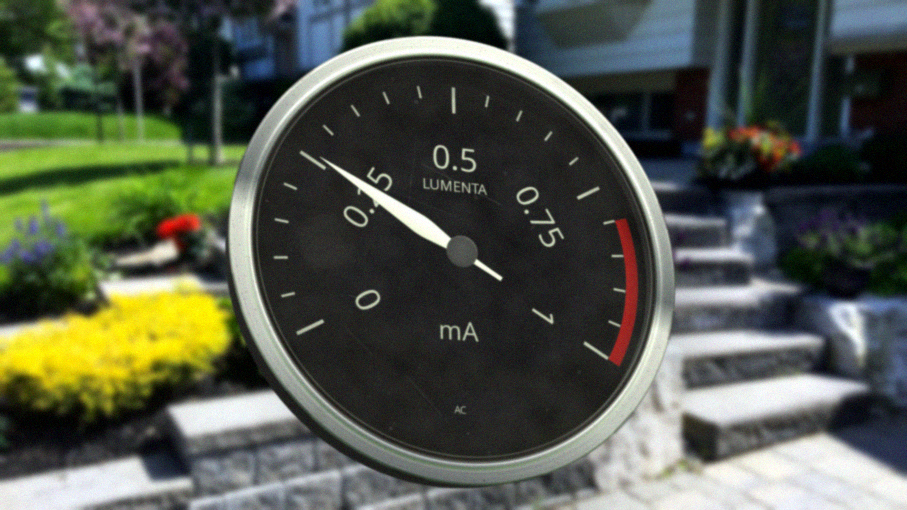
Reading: 0.25 mA
